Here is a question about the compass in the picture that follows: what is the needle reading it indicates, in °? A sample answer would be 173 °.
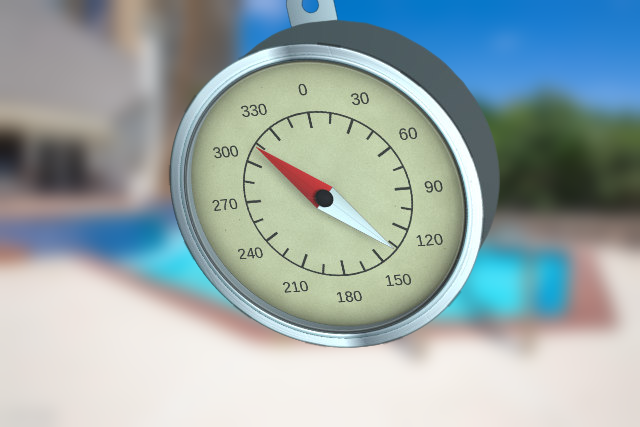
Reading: 315 °
